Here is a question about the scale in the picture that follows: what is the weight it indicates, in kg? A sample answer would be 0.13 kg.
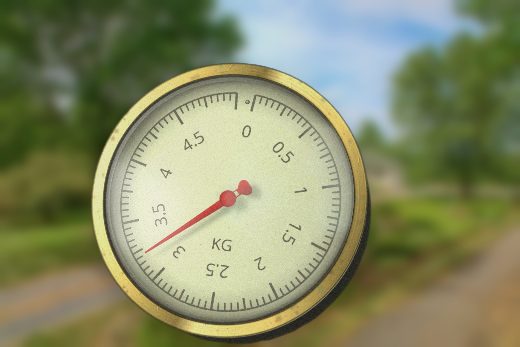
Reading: 3.2 kg
